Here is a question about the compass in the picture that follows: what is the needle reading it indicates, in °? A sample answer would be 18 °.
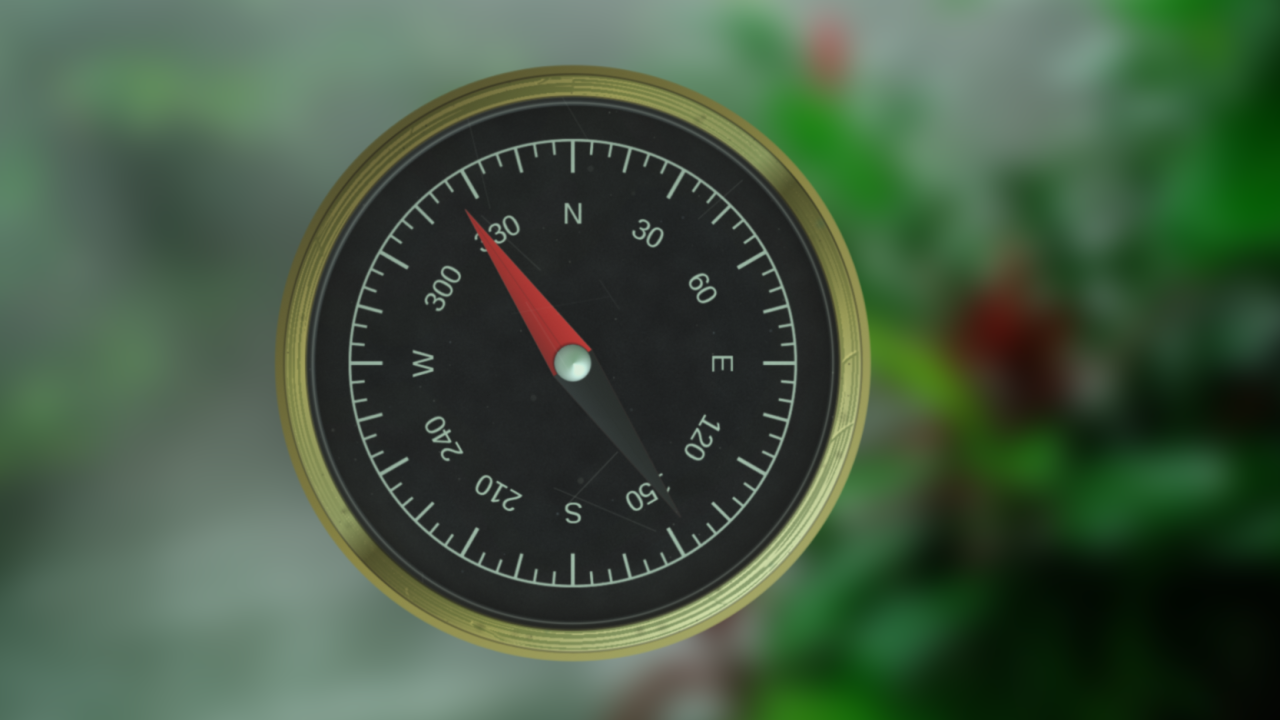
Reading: 325 °
